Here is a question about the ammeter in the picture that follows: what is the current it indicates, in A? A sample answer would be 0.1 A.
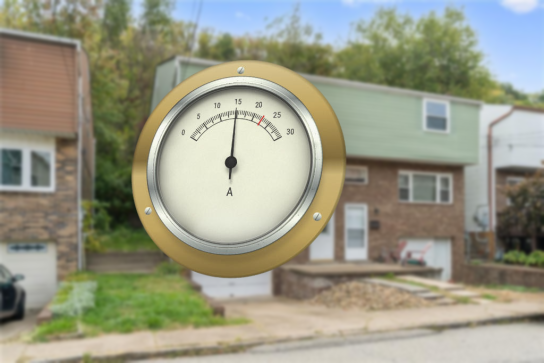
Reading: 15 A
